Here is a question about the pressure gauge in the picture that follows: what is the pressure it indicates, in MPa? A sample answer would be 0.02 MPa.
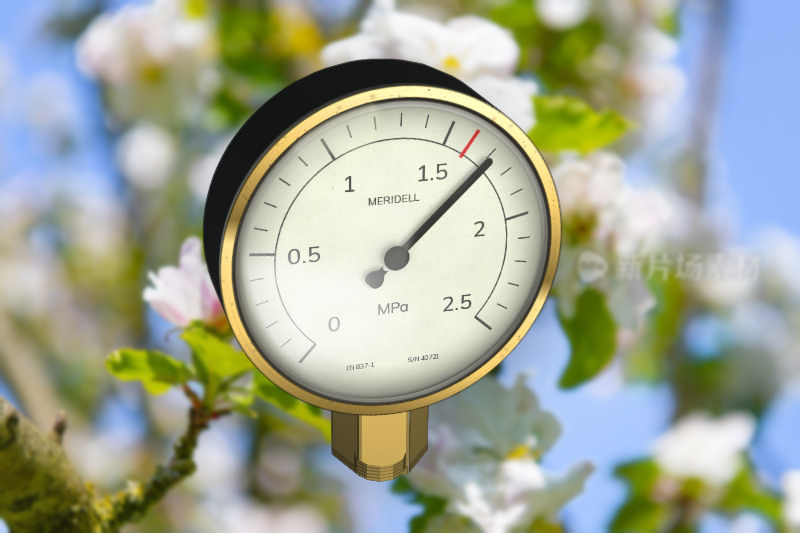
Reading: 1.7 MPa
